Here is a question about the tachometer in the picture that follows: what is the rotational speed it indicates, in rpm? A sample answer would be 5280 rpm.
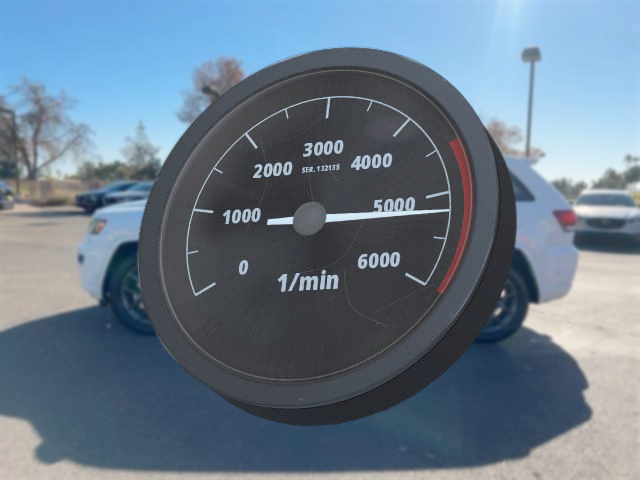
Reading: 5250 rpm
